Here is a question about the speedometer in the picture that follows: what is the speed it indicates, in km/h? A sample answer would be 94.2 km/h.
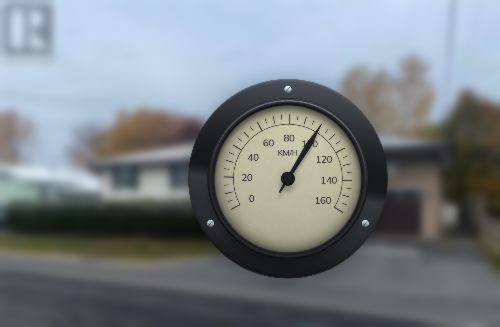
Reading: 100 km/h
